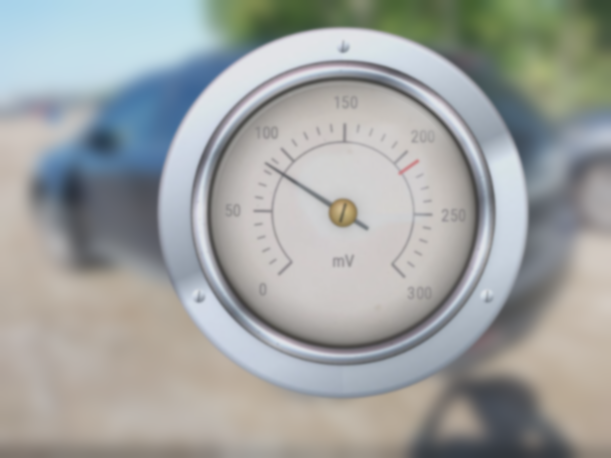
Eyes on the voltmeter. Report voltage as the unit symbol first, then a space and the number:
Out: mV 85
